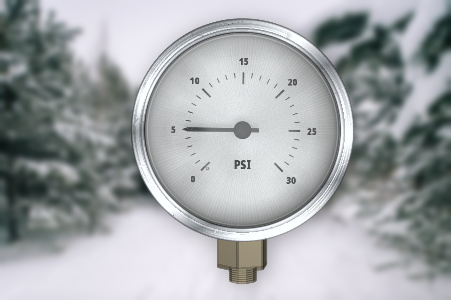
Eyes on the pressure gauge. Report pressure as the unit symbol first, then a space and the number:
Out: psi 5
